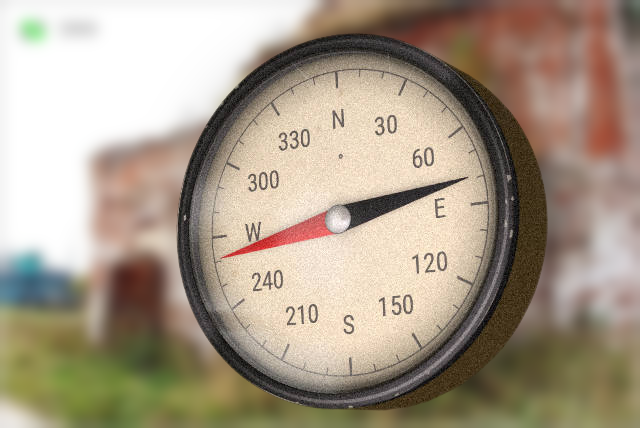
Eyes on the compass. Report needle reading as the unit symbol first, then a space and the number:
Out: ° 260
